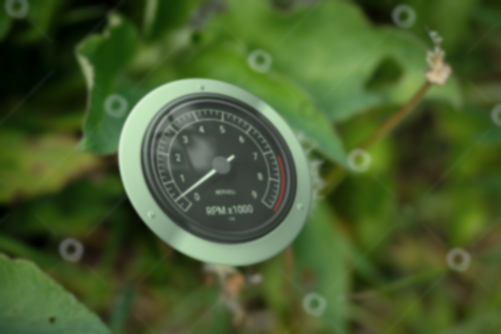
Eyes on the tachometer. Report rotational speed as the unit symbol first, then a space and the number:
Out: rpm 400
